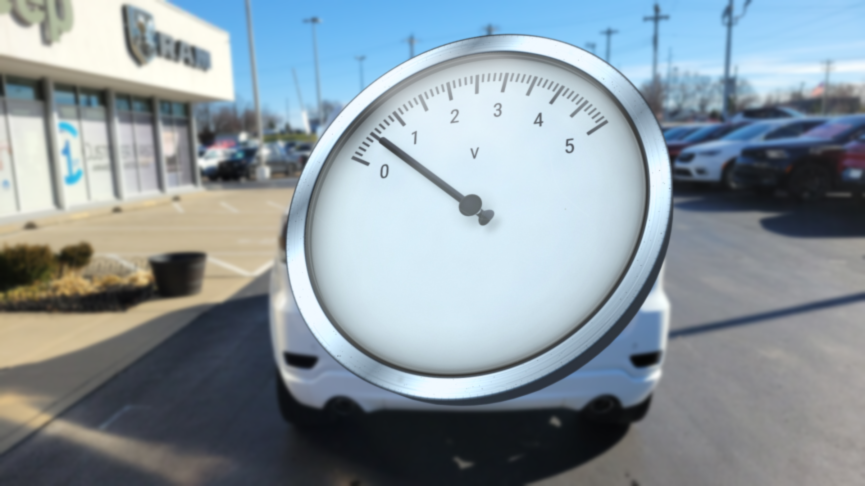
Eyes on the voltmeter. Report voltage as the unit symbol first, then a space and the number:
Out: V 0.5
